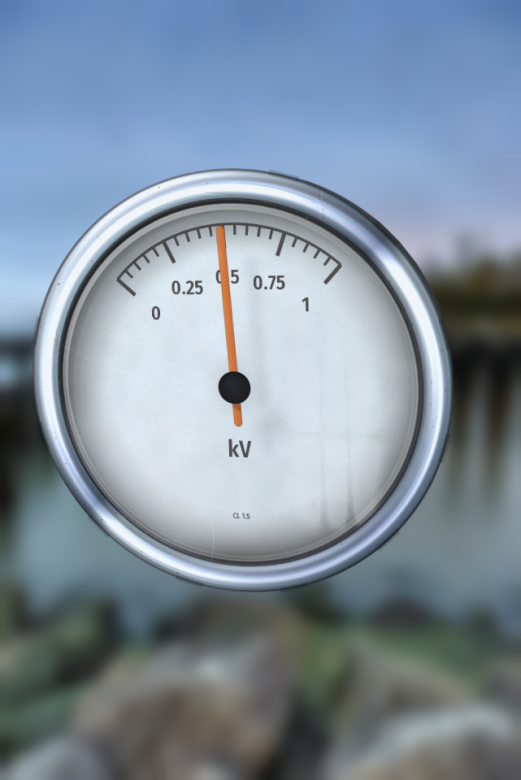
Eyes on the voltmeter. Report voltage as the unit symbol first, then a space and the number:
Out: kV 0.5
